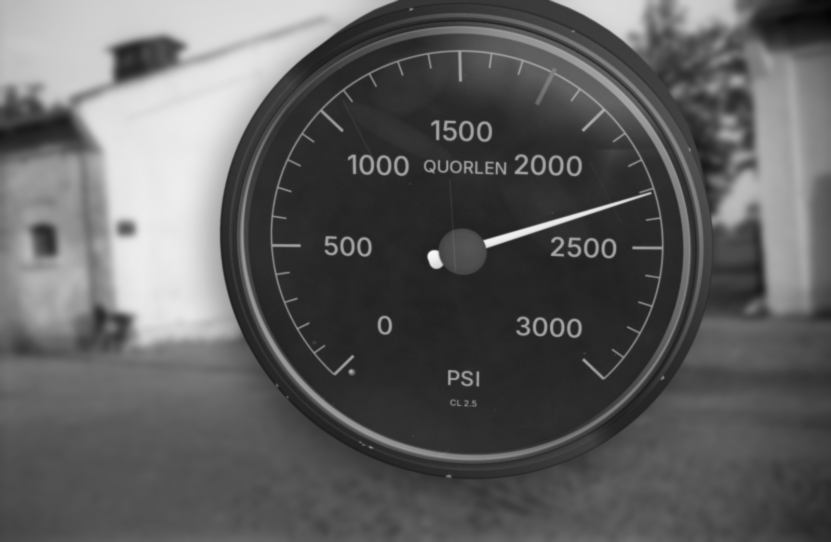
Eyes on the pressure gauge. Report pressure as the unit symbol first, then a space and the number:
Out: psi 2300
